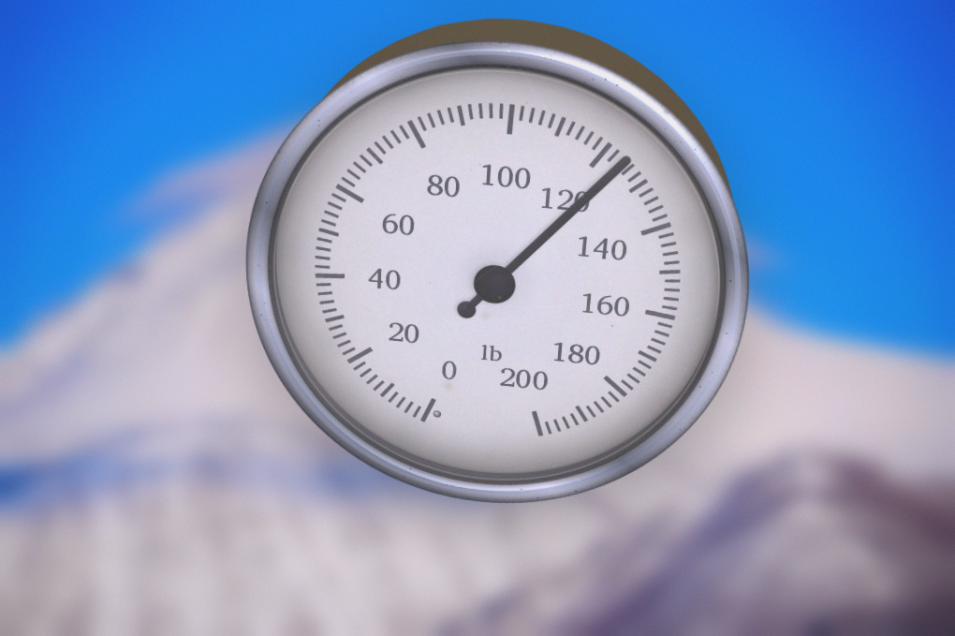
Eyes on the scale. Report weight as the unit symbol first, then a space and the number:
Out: lb 124
